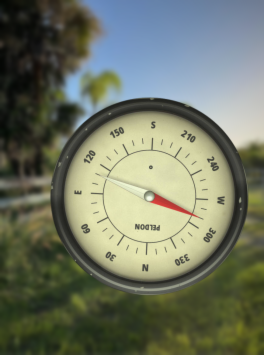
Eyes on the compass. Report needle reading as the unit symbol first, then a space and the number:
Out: ° 290
